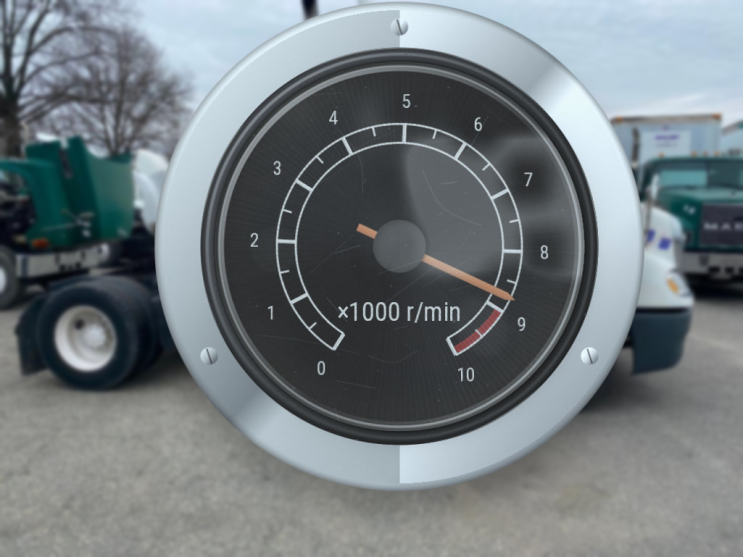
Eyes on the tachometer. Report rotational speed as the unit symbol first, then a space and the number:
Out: rpm 8750
